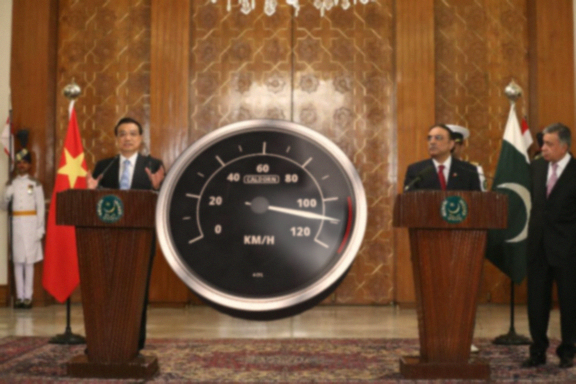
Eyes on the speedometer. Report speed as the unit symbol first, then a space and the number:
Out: km/h 110
